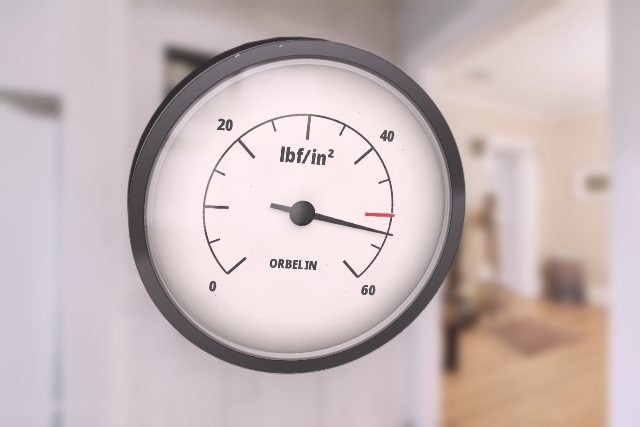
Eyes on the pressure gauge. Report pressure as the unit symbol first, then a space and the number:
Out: psi 52.5
